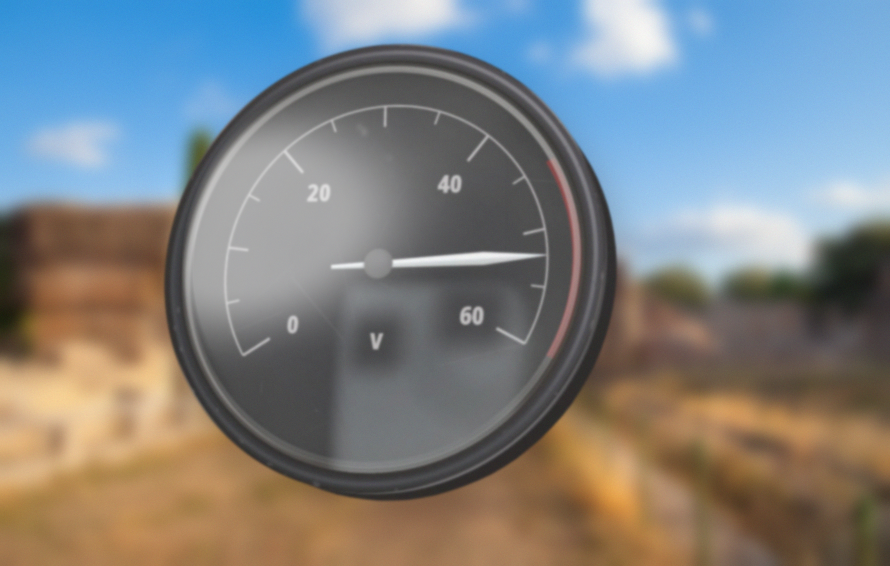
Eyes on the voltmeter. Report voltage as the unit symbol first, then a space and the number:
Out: V 52.5
